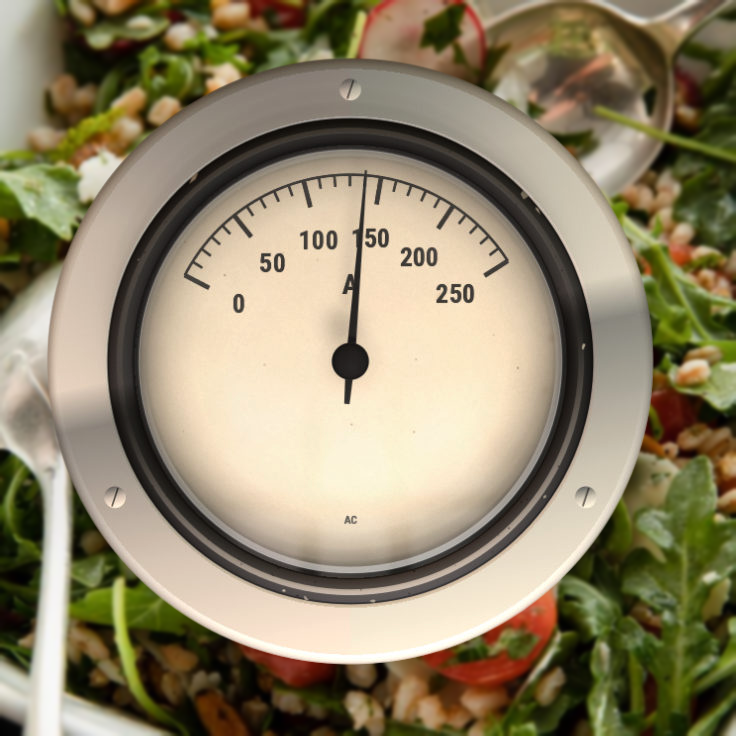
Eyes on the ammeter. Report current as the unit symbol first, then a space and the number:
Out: A 140
